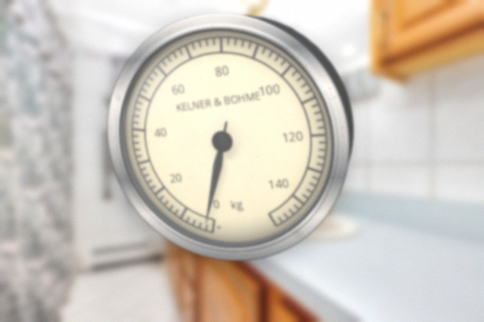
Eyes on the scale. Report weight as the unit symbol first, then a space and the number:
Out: kg 2
